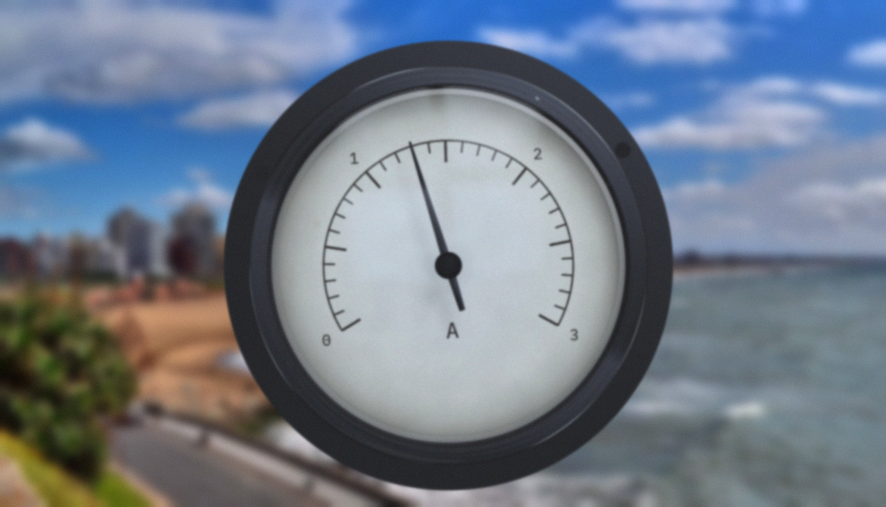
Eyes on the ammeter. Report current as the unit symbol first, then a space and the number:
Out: A 1.3
